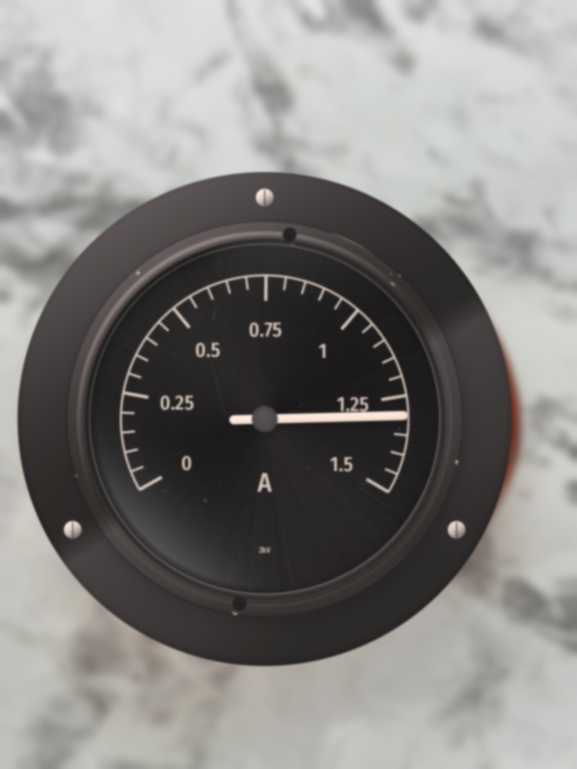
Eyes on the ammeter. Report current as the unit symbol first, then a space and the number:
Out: A 1.3
